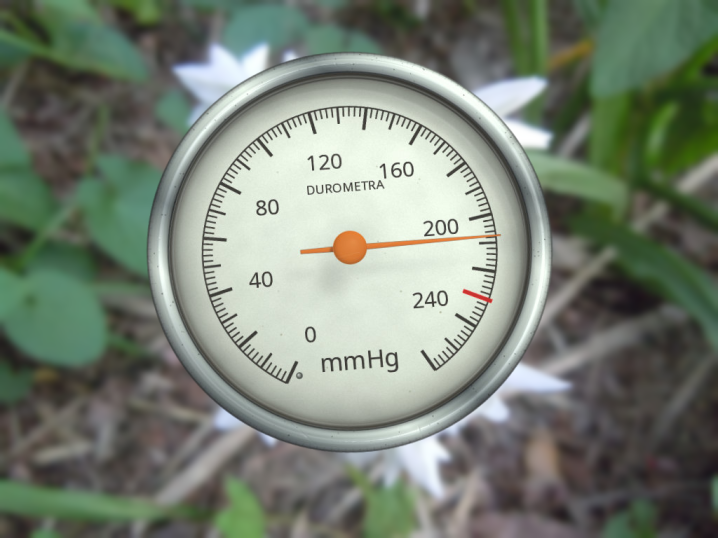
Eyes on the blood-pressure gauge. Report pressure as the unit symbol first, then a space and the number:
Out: mmHg 208
